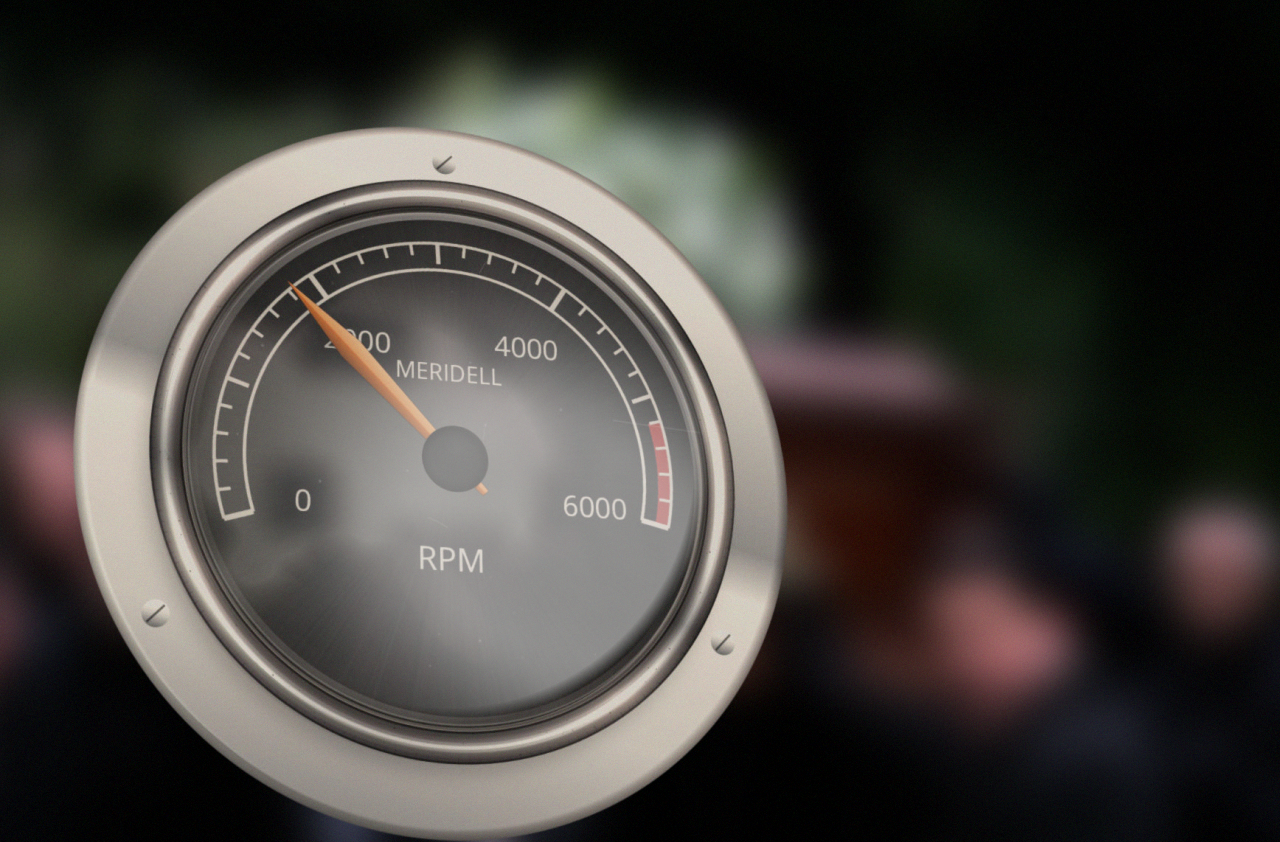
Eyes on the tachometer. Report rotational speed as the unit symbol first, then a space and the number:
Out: rpm 1800
